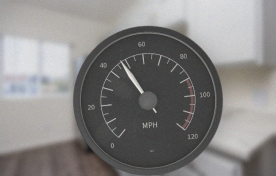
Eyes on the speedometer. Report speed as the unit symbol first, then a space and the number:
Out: mph 47.5
